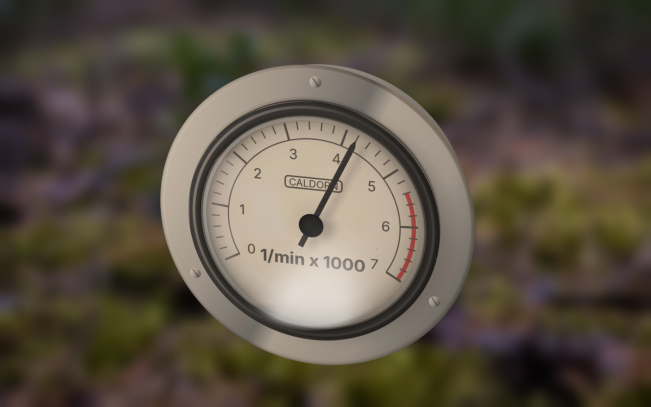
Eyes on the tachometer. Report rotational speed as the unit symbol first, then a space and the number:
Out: rpm 4200
